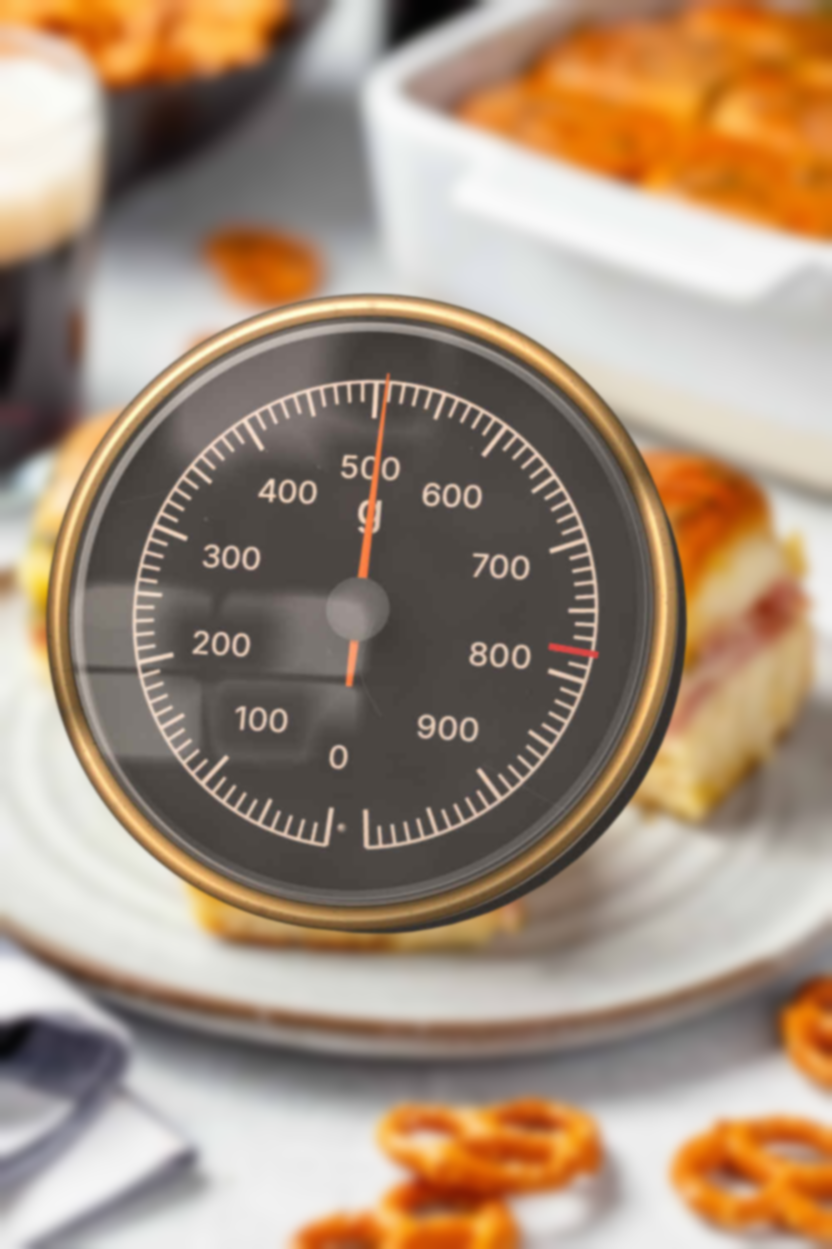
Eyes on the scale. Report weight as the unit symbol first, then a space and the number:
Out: g 510
